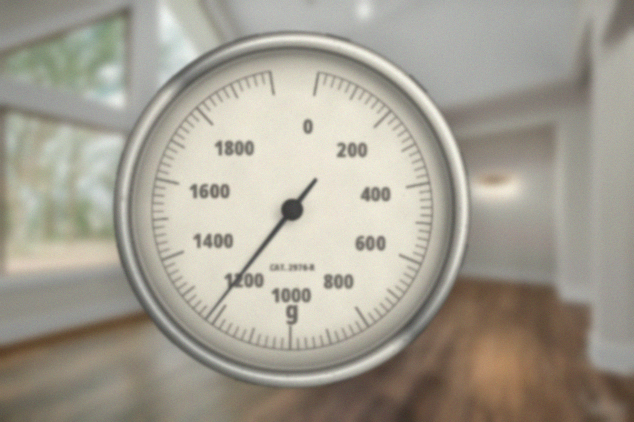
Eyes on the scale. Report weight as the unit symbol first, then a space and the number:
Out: g 1220
